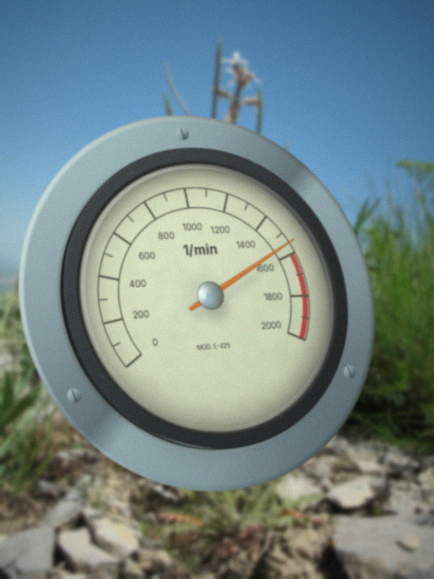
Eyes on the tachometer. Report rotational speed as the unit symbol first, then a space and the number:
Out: rpm 1550
